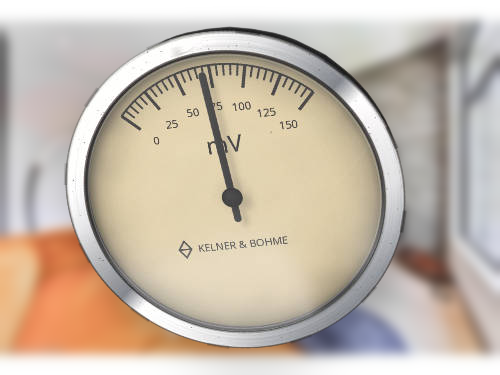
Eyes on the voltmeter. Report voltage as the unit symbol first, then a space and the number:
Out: mV 70
